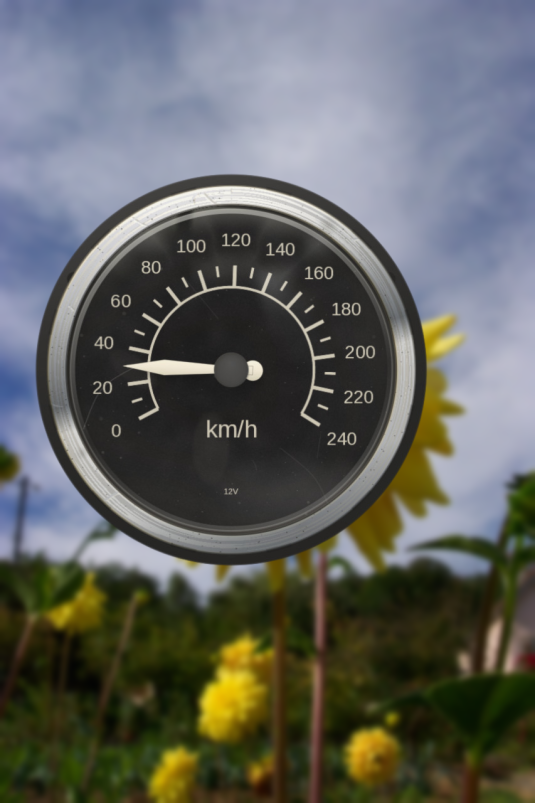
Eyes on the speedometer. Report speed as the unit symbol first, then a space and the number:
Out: km/h 30
